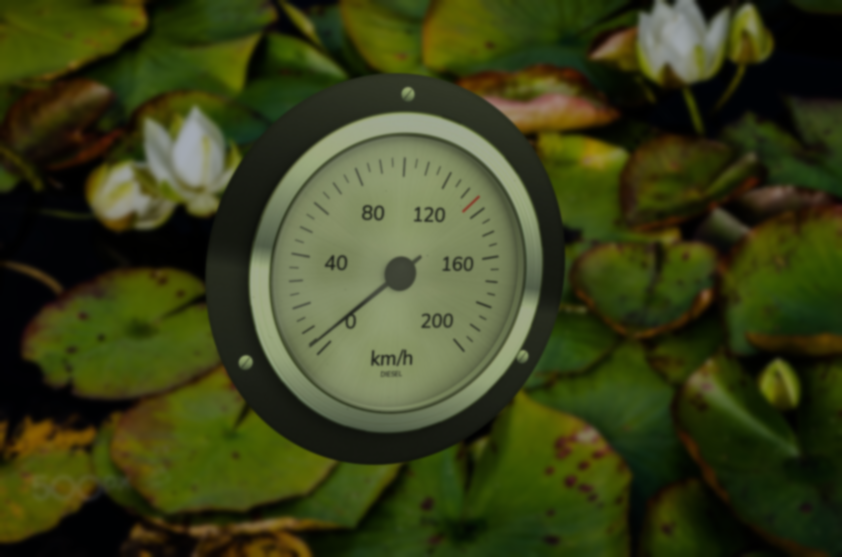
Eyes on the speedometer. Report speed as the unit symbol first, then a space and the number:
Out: km/h 5
